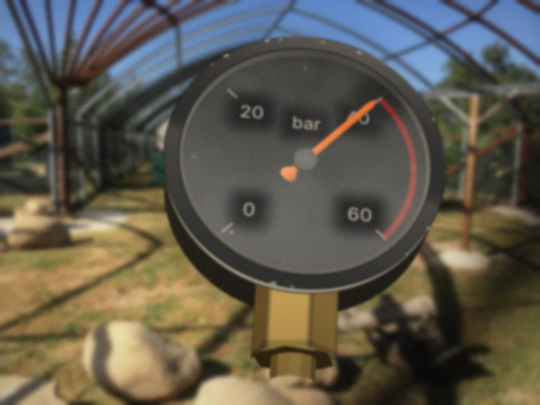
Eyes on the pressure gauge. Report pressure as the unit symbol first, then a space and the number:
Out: bar 40
